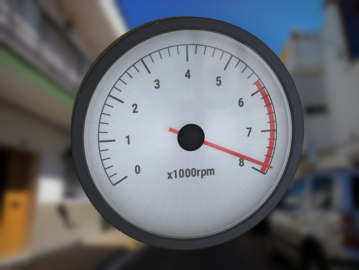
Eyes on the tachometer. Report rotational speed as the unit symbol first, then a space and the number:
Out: rpm 7800
